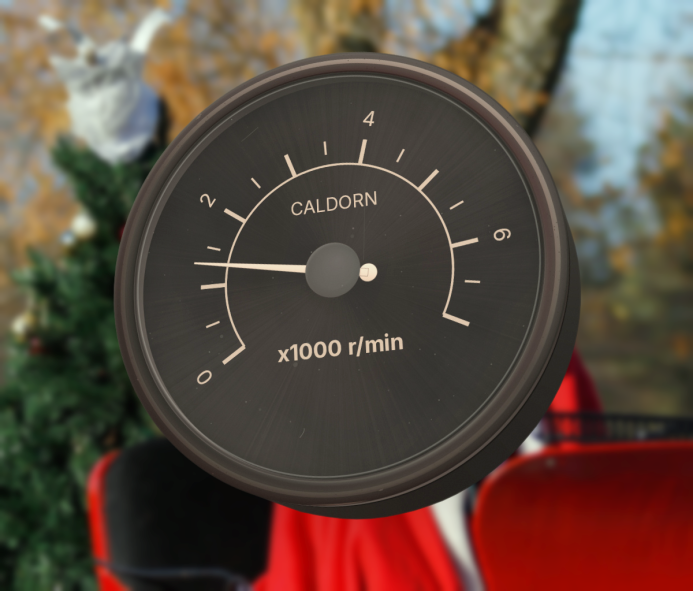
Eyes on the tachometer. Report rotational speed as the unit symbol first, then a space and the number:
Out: rpm 1250
